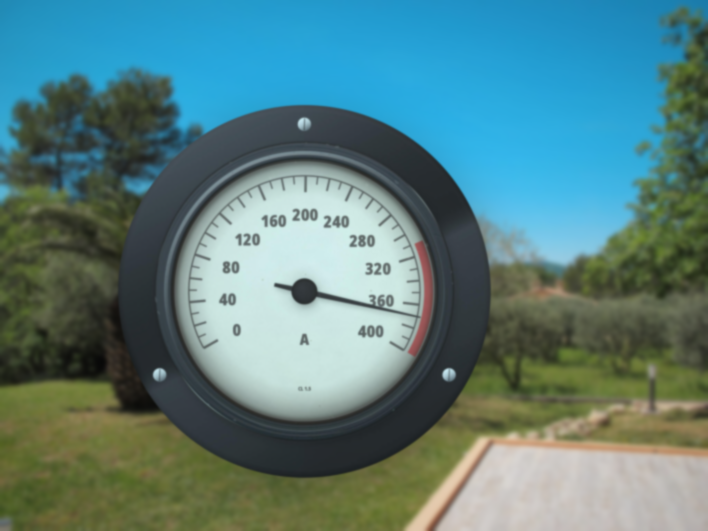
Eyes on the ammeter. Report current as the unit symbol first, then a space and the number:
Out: A 370
